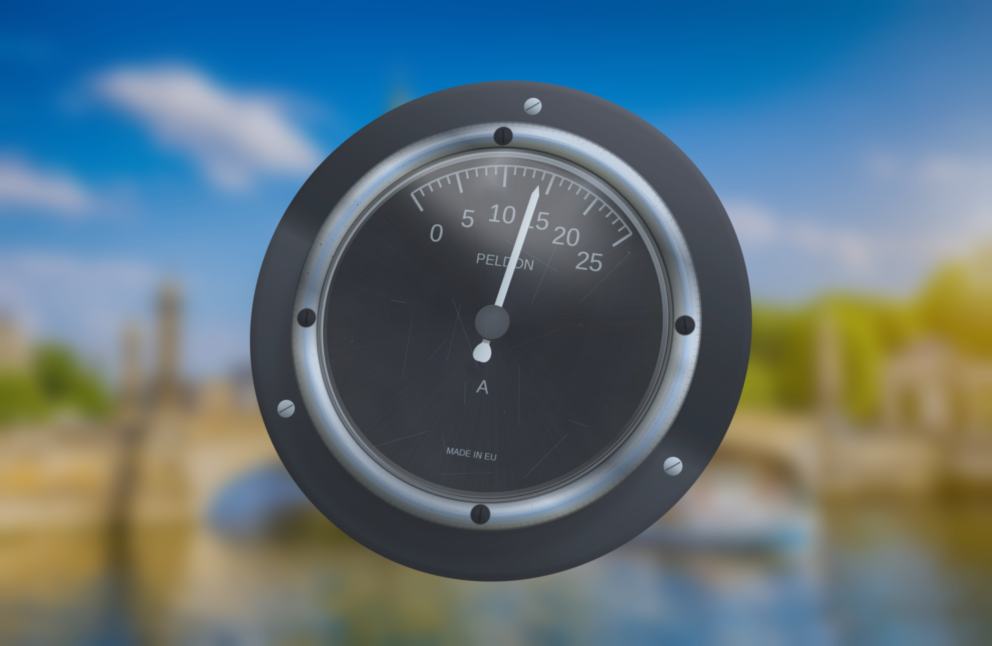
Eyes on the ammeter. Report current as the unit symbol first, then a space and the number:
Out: A 14
